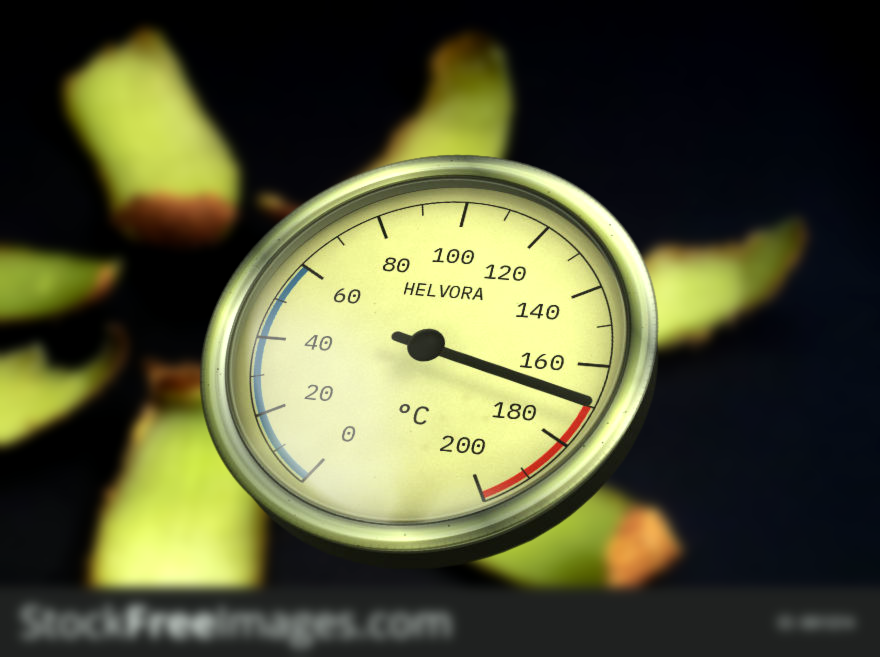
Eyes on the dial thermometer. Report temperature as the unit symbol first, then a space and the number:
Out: °C 170
